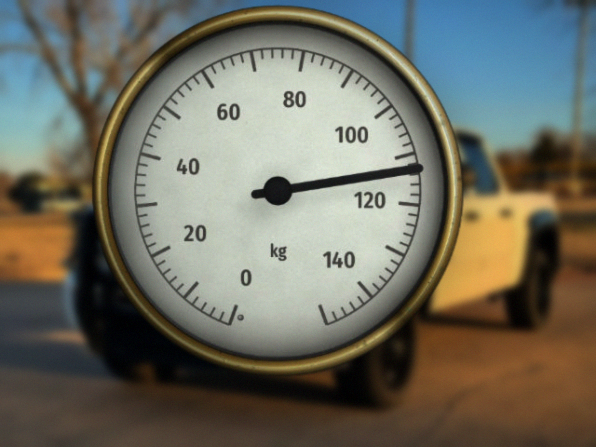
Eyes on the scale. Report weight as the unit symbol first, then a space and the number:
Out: kg 113
